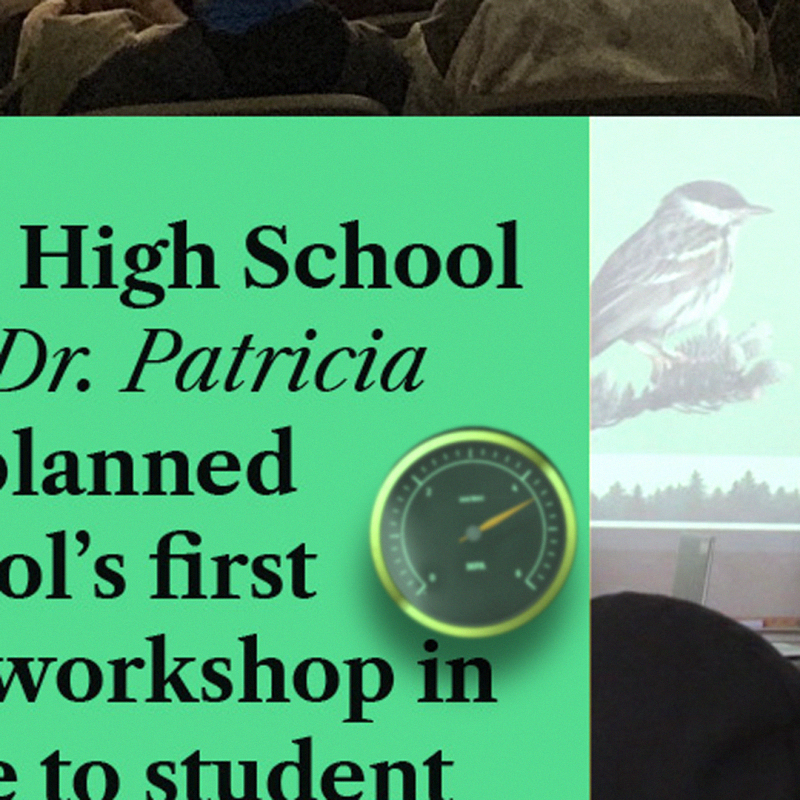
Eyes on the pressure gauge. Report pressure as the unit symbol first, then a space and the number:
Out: MPa 4.4
